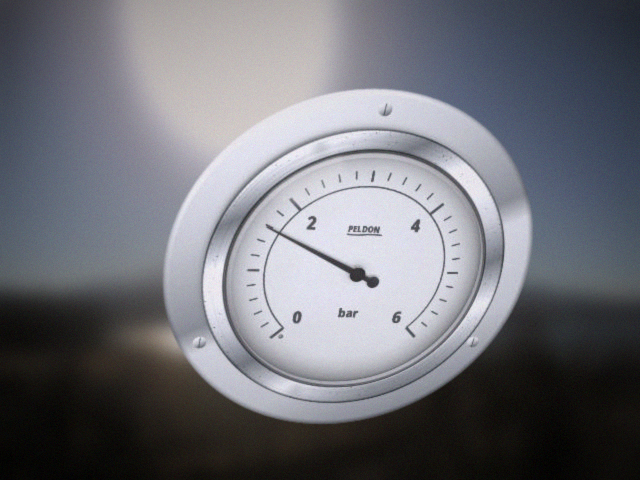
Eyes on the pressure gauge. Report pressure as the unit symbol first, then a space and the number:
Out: bar 1.6
